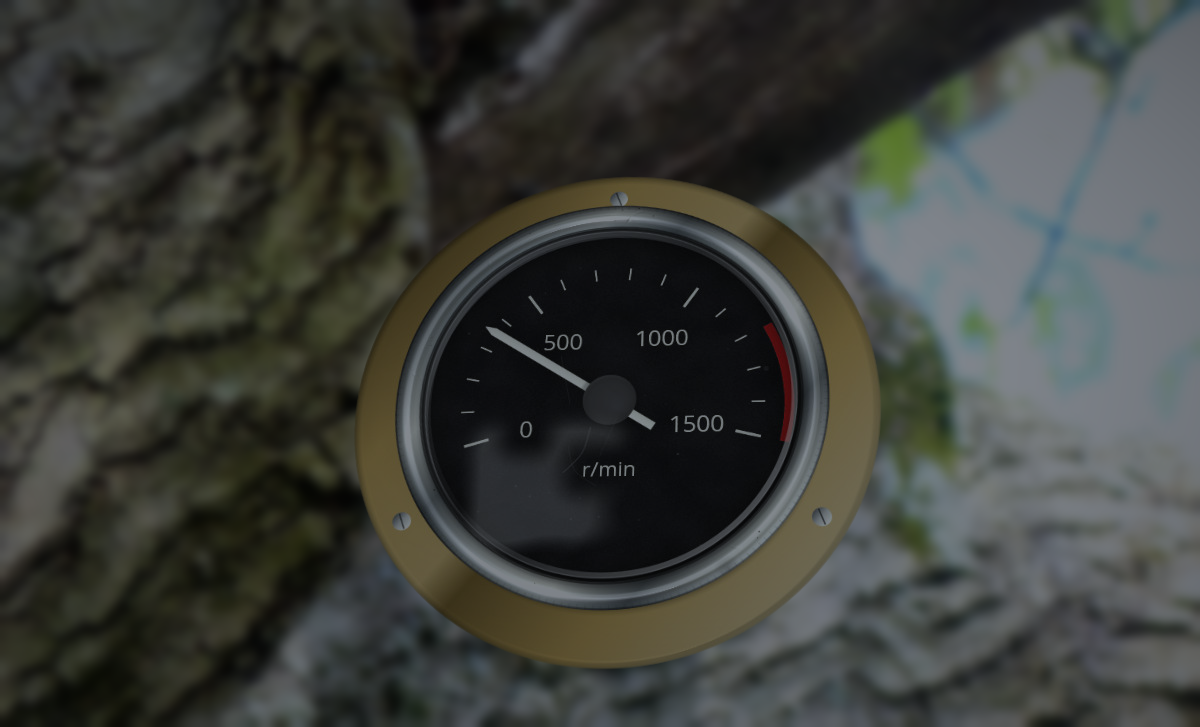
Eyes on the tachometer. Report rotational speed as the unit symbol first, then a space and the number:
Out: rpm 350
